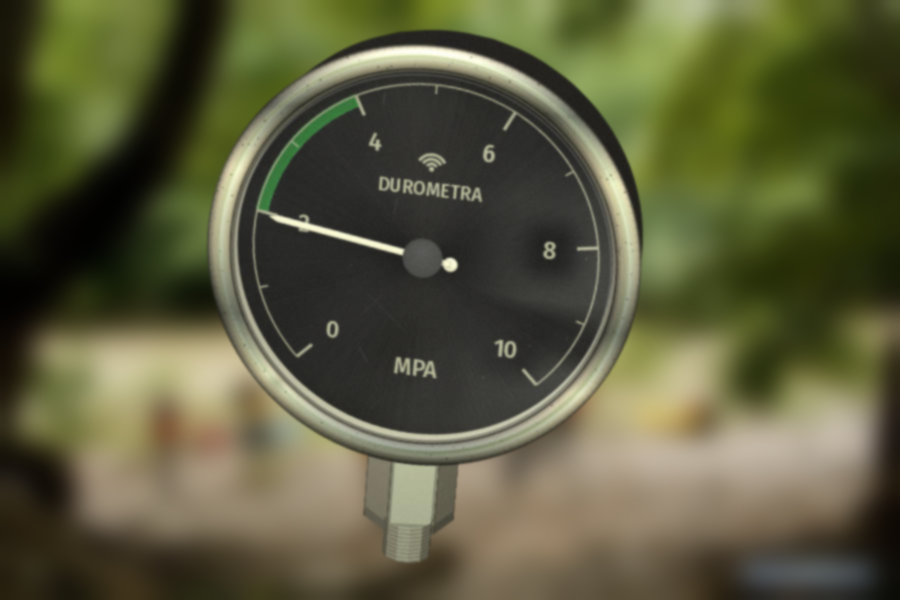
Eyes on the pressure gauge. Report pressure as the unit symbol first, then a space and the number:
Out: MPa 2
